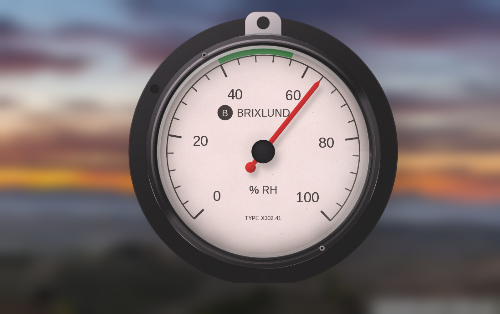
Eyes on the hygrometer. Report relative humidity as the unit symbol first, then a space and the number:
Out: % 64
